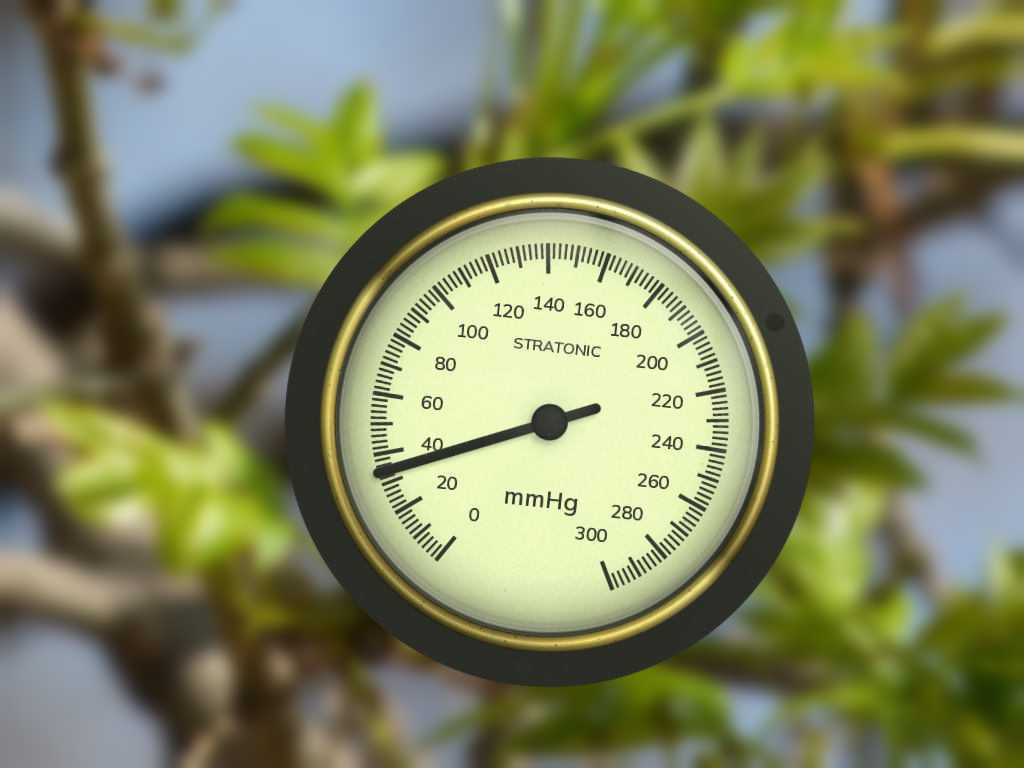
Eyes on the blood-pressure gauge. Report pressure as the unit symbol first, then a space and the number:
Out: mmHg 34
